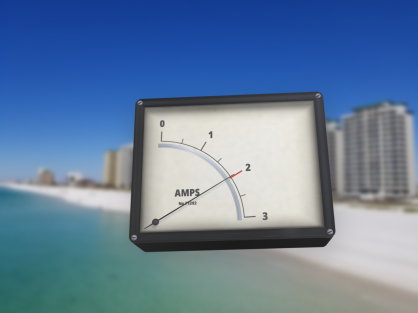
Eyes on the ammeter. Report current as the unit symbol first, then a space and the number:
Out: A 2
